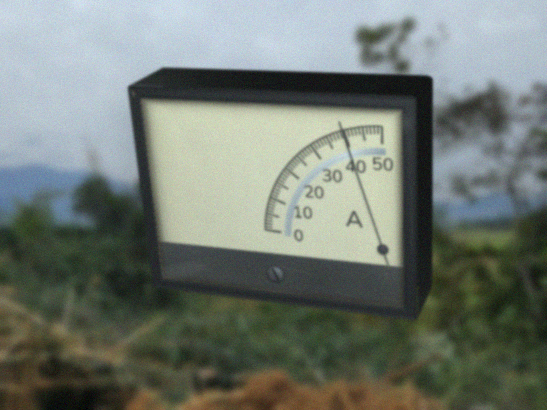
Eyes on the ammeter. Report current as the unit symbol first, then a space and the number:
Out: A 40
